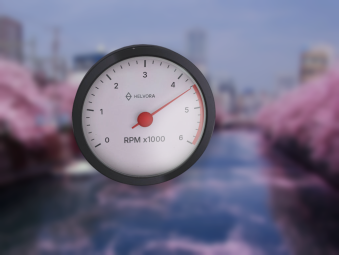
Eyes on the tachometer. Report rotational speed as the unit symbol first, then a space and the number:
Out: rpm 4400
